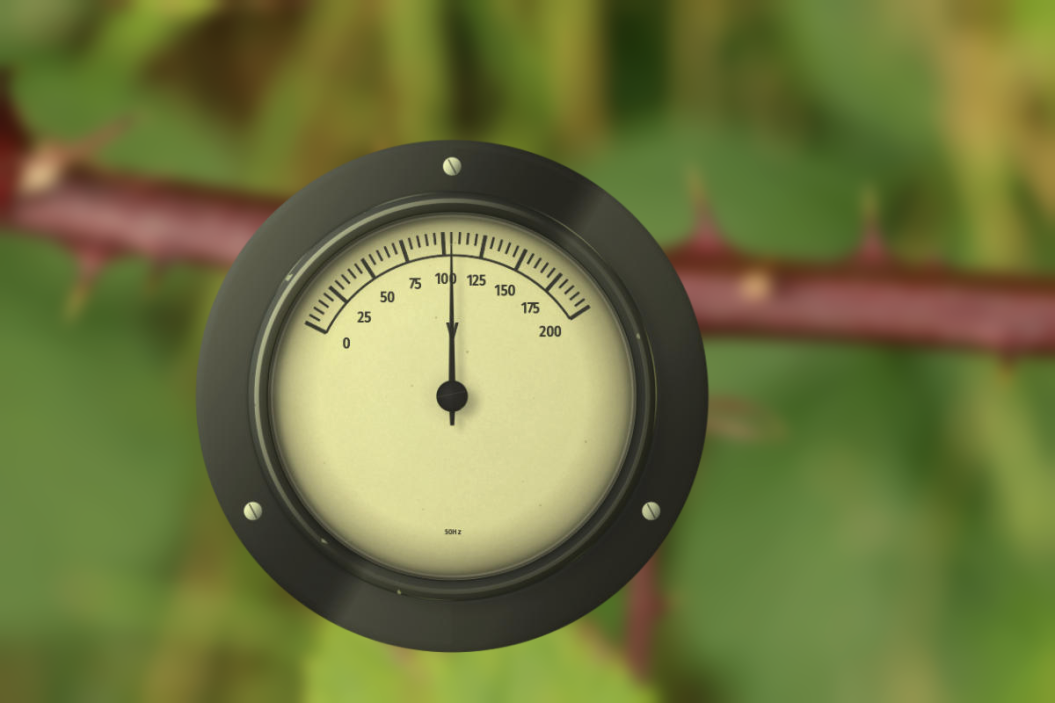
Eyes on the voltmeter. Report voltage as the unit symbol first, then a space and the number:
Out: V 105
